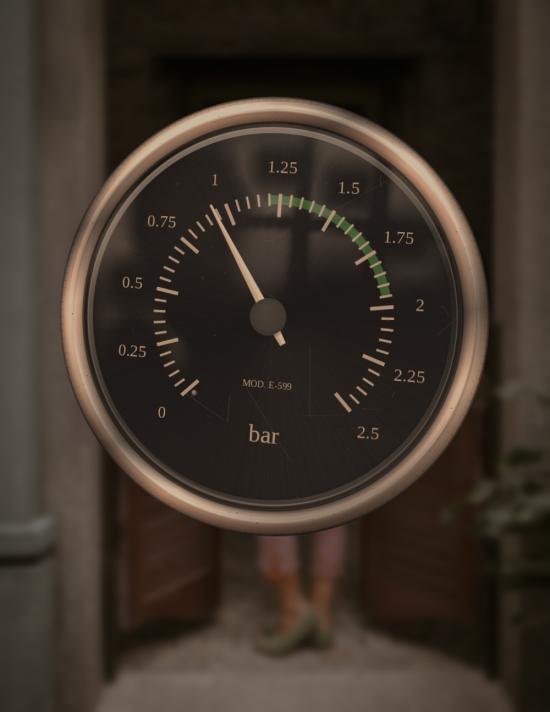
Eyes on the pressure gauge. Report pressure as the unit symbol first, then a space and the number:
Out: bar 0.95
